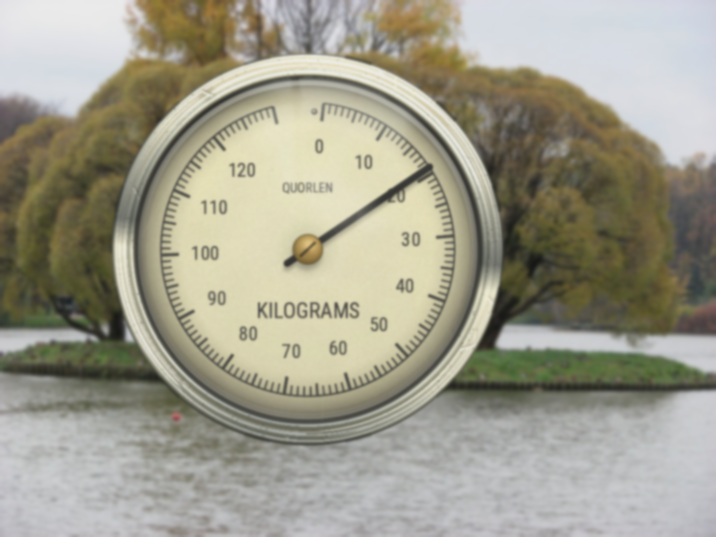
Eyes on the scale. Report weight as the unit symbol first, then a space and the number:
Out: kg 19
